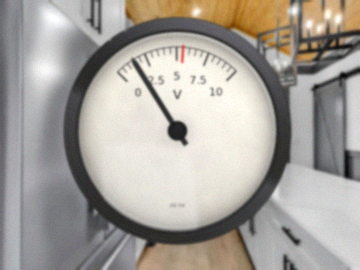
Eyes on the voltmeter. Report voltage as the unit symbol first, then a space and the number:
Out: V 1.5
